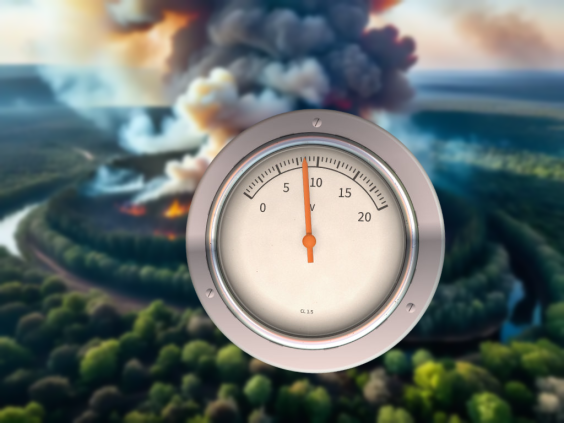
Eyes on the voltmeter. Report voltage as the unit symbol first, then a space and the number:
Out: V 8.5
